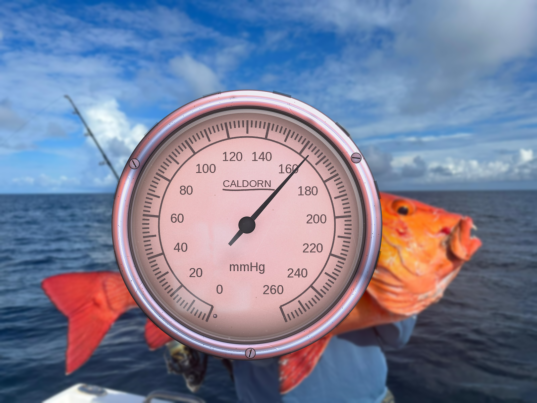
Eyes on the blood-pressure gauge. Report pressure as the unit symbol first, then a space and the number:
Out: mmHg 164
